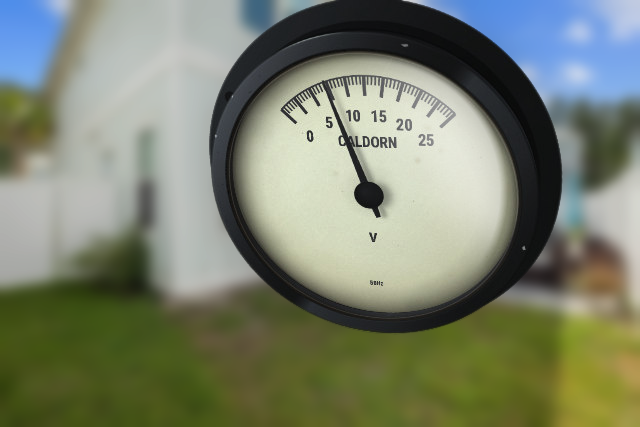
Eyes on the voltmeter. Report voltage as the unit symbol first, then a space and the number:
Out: V 7.5
